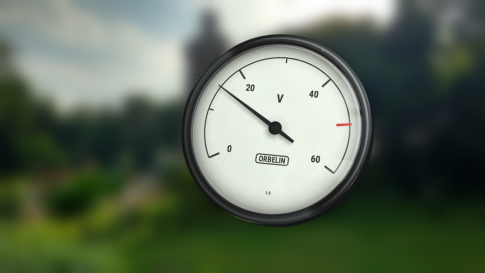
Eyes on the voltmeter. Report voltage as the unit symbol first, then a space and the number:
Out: V 15
